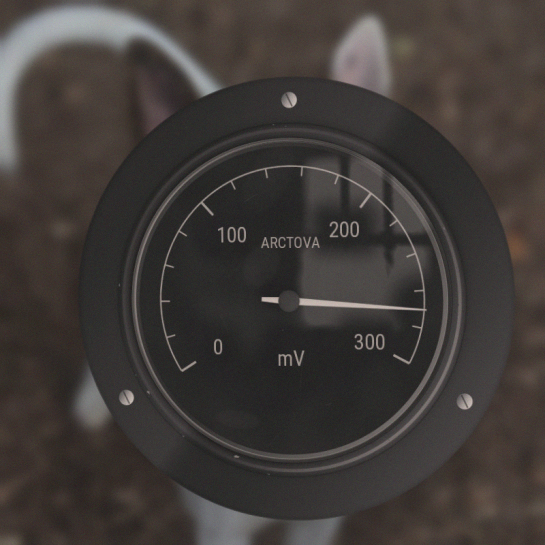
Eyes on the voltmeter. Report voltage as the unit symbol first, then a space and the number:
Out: mV 270
